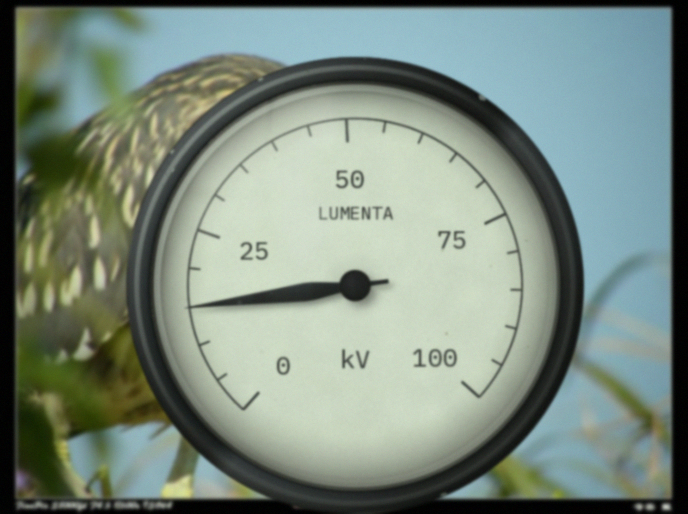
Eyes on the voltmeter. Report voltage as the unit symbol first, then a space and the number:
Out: kV 15
